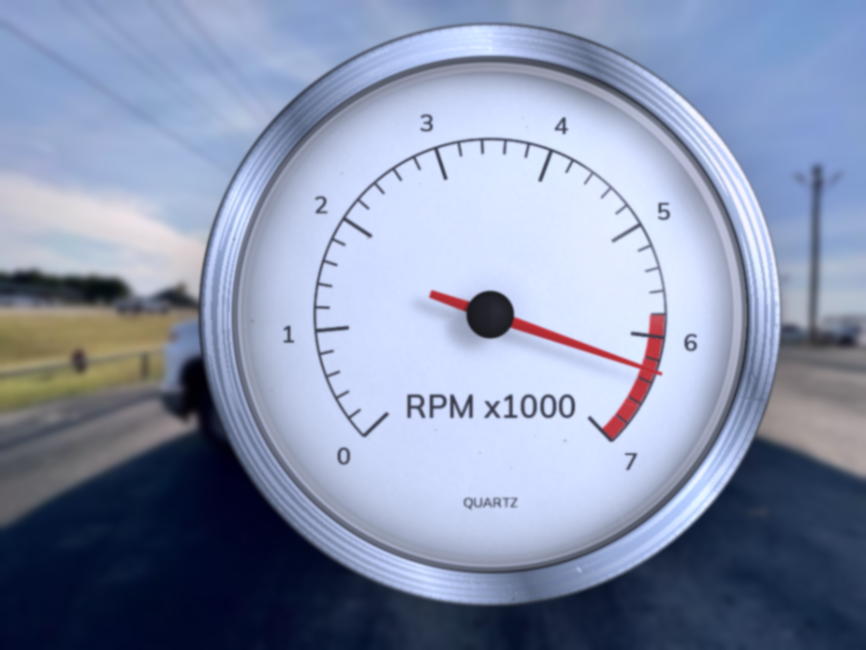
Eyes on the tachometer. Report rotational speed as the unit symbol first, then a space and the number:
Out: rpm 6300
